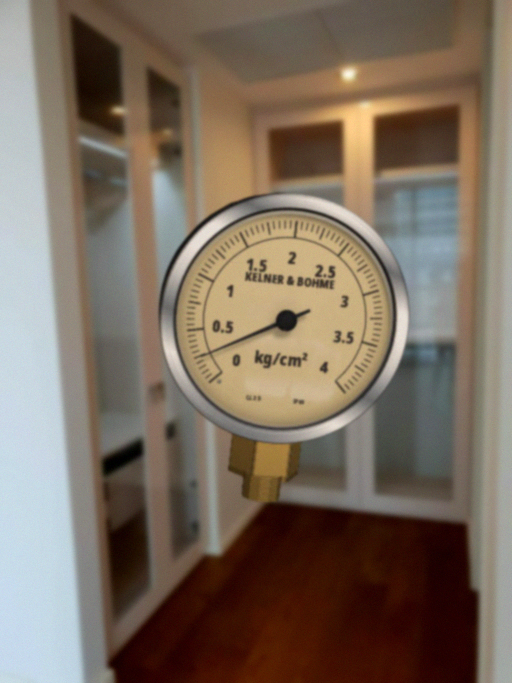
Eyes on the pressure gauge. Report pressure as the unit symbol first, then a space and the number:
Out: kg/cm² 0.25
